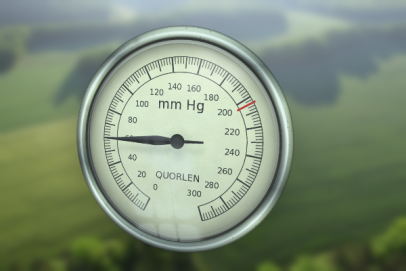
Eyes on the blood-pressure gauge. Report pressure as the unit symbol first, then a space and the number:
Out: mmHg 60
